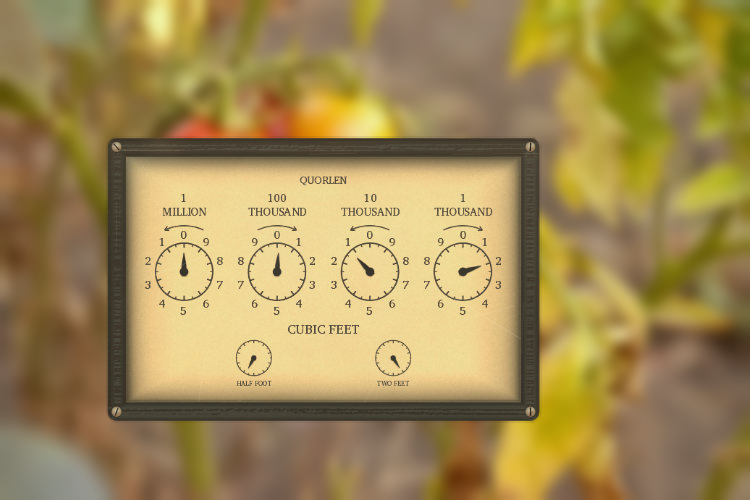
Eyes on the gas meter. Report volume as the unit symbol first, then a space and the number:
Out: ft³ 1200
